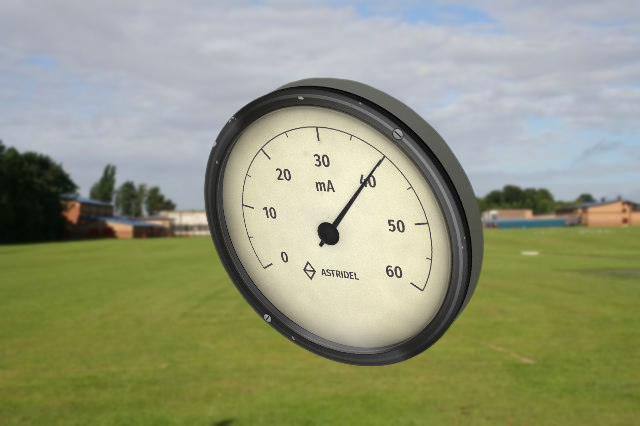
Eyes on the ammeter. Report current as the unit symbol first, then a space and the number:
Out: mA 40
